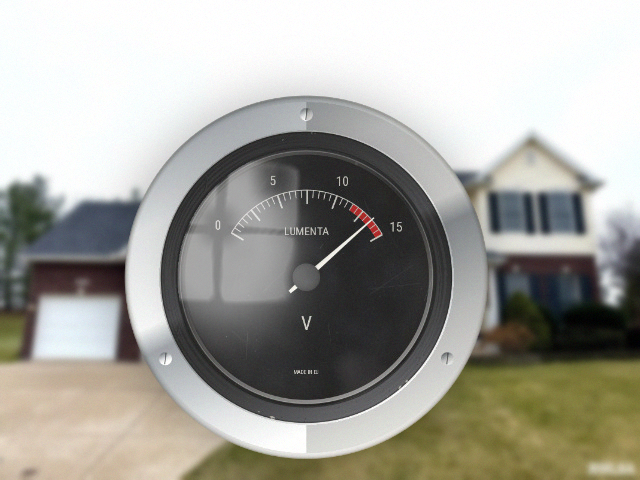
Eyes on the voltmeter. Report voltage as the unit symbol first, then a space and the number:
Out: V 13.5
